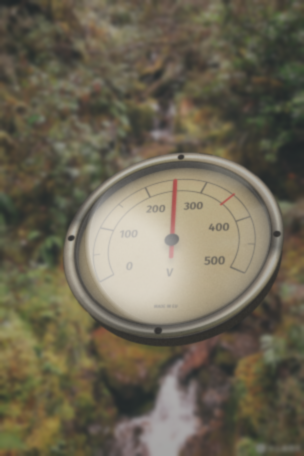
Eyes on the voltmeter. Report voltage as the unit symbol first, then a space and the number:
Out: V 250
